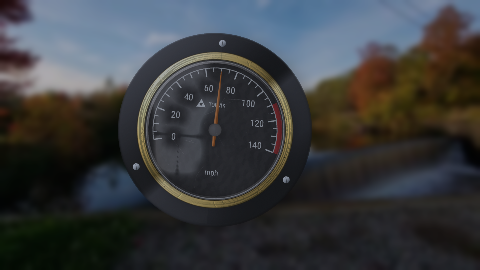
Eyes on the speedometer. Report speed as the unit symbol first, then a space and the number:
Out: mph 70
